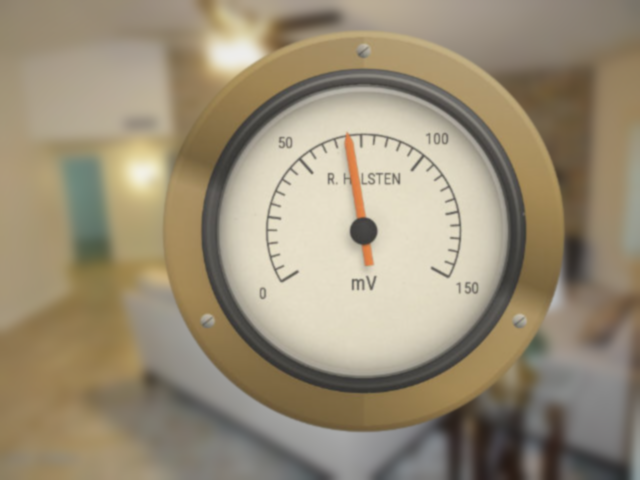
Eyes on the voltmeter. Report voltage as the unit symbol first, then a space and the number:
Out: mV 70
